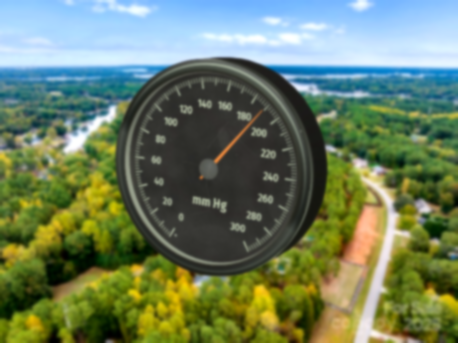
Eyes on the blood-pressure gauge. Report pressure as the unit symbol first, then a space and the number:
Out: mmHg 190
